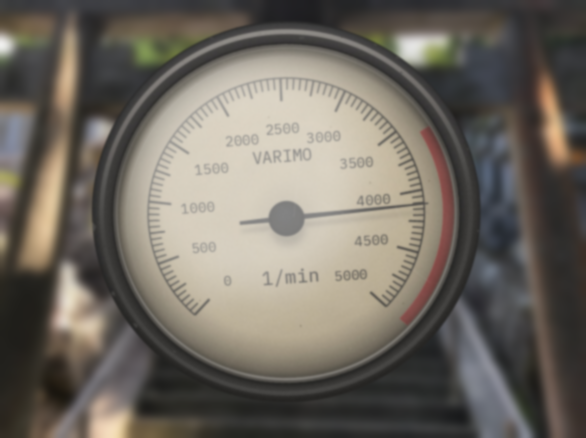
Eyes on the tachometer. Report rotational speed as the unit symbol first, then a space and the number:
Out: rpm 4100
